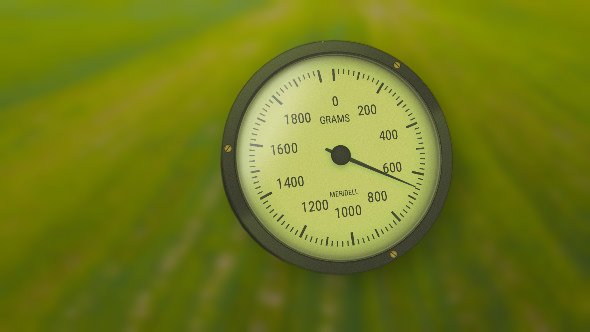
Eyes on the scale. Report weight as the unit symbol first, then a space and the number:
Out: g 660
